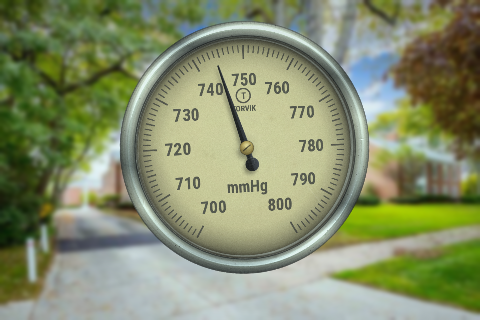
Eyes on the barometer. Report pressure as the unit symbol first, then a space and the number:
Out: mmHg 744
